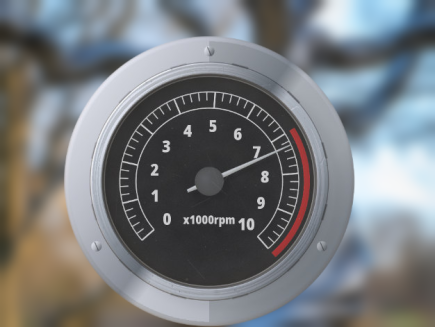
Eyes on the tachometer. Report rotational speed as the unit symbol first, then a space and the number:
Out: rpm 7300
